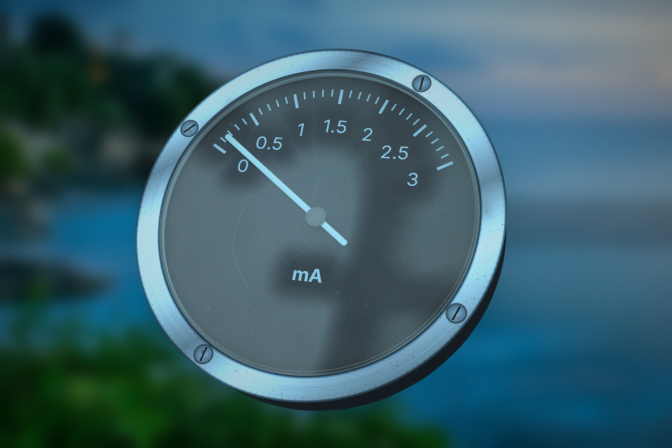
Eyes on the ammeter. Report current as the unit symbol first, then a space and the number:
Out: mA 0.15
